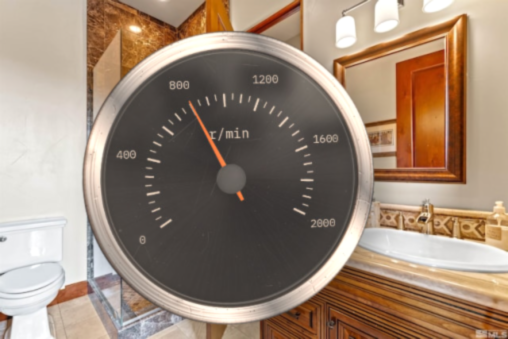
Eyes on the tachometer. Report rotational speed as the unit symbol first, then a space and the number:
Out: rpm 800
